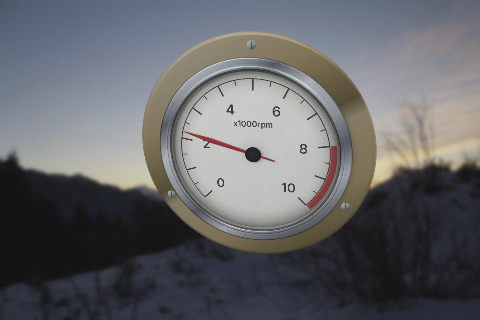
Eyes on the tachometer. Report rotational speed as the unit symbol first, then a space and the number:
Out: rpm 2250
